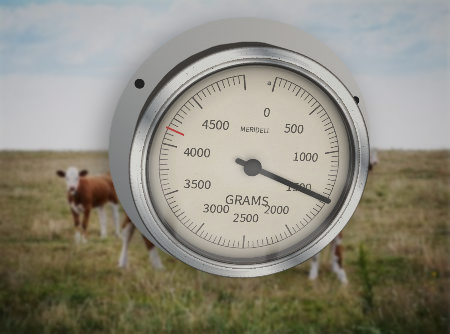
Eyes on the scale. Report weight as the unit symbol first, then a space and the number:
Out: g 1500
